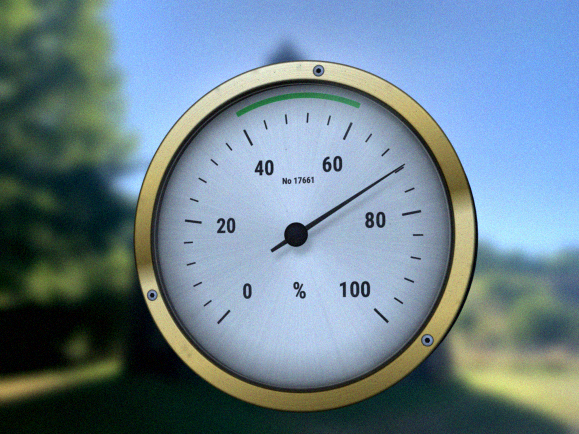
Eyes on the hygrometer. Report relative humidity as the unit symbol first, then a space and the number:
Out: % 72
